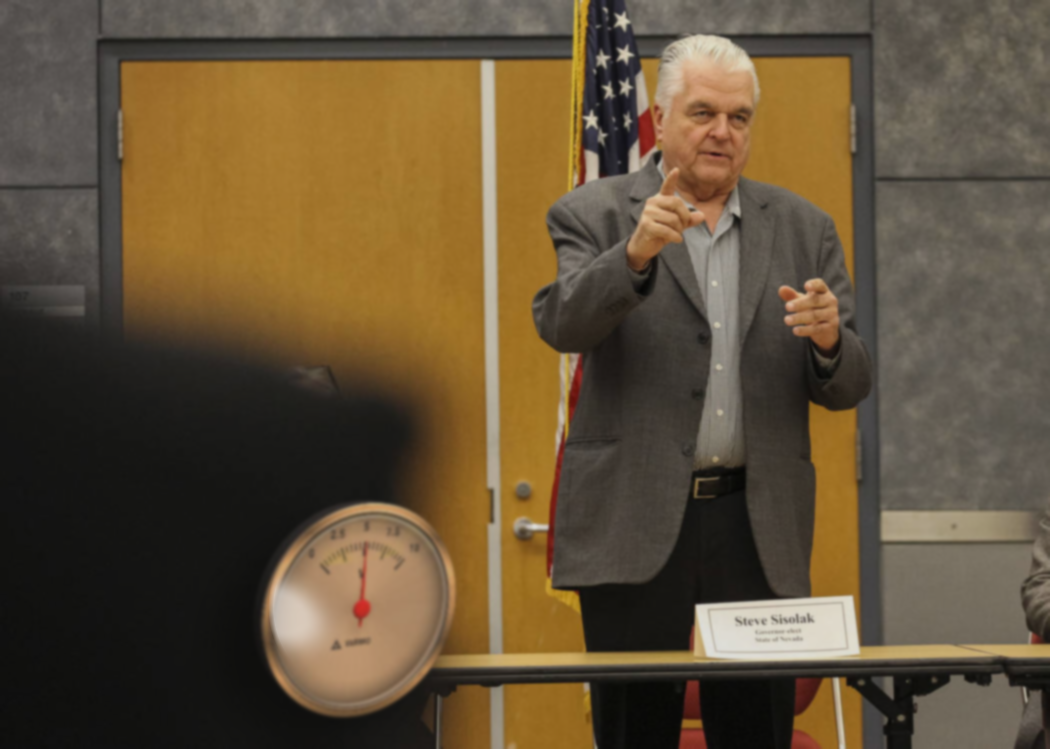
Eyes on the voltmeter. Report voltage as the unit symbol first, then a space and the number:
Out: V 5
